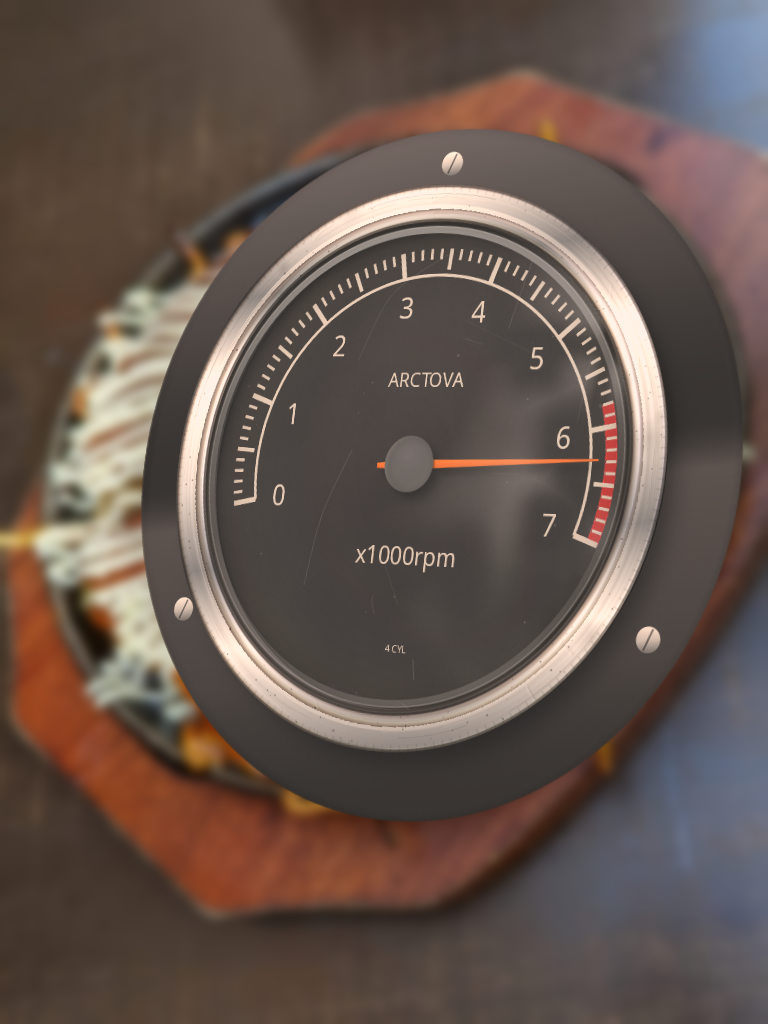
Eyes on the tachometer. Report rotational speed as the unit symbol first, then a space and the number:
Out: rpm 6300
